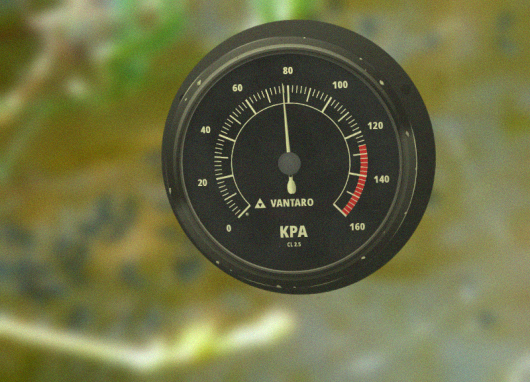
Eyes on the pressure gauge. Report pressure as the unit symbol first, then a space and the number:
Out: kPa 78
